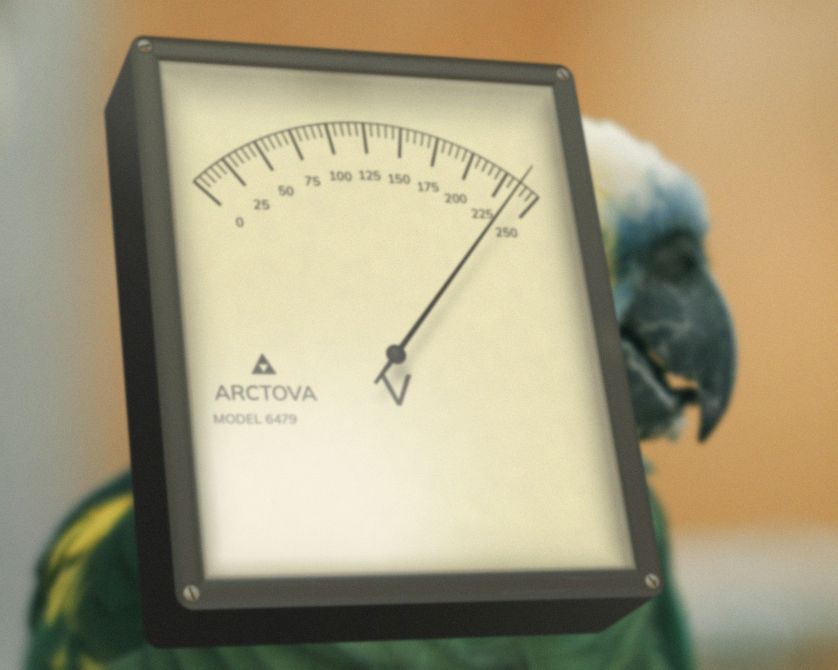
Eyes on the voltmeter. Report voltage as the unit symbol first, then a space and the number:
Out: V 235
